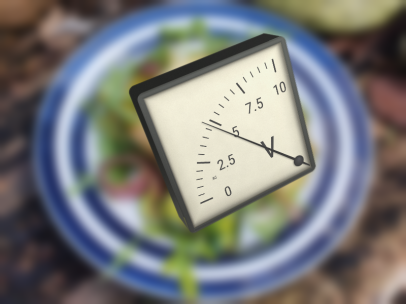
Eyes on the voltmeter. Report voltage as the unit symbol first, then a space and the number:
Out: V 4.75
